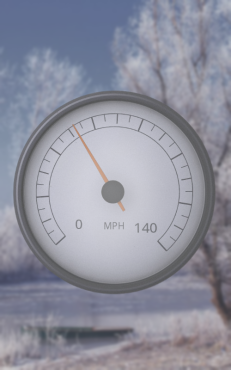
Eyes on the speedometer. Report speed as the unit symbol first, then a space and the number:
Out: mph 52.5
